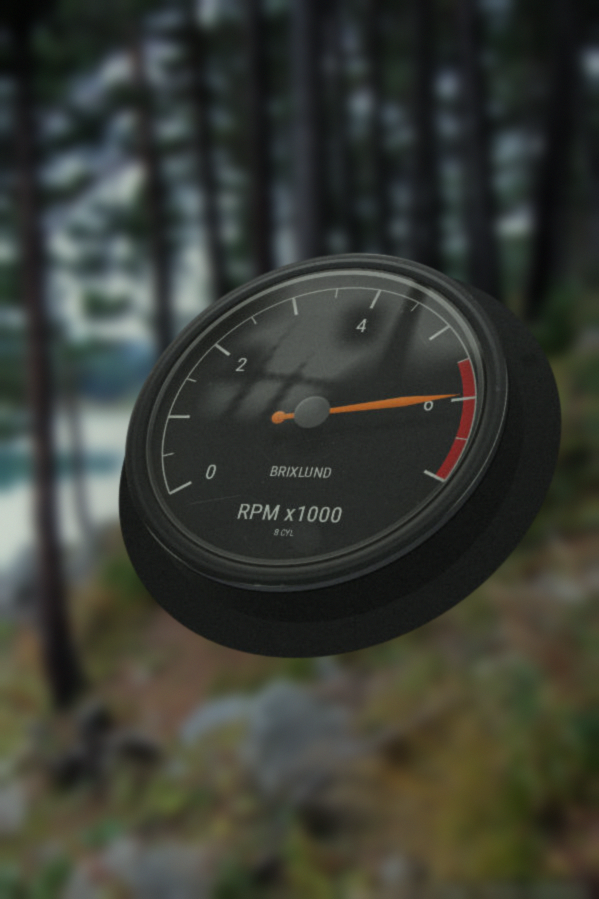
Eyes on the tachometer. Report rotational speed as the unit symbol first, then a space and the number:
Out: rpm 6000
